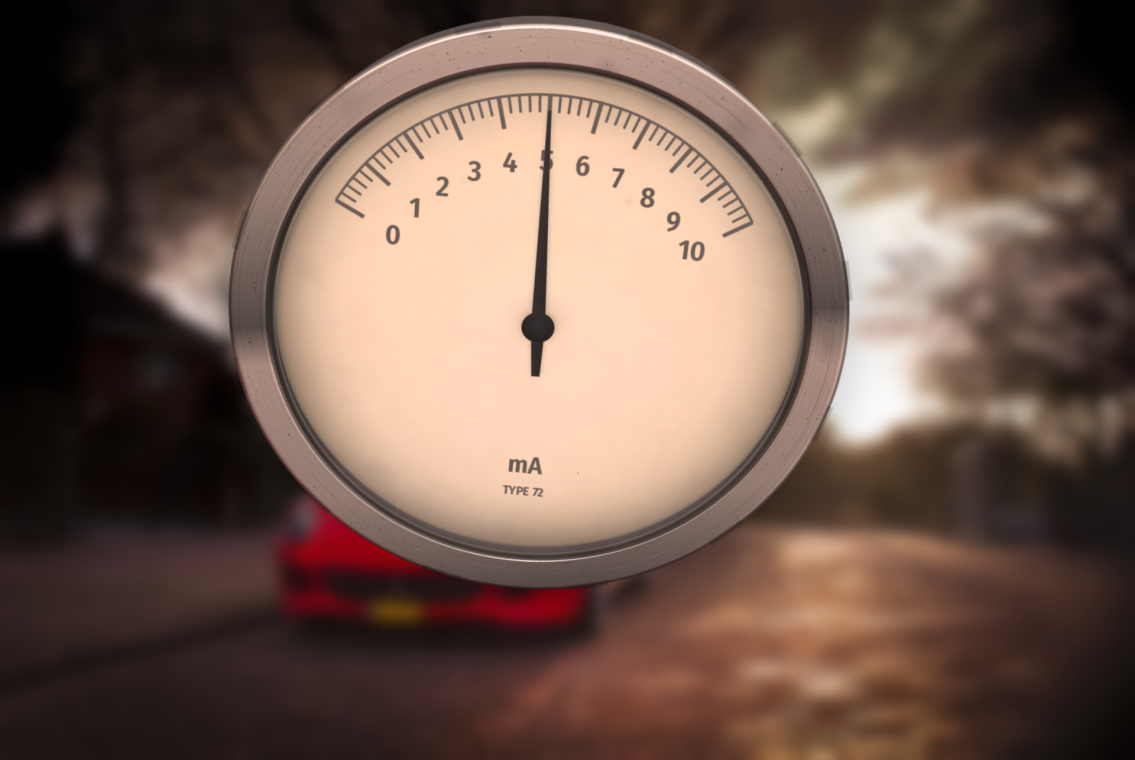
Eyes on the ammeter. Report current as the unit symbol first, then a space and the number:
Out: mA 5
